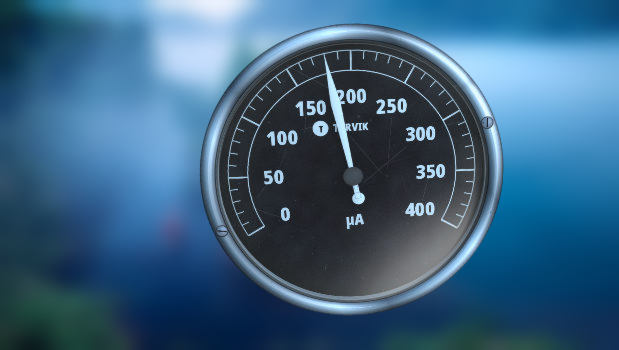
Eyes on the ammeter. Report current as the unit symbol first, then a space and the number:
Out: µA 180
